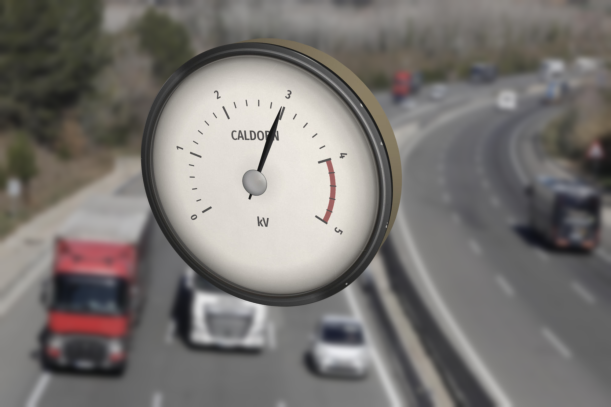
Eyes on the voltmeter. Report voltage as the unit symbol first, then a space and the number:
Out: kV 3
